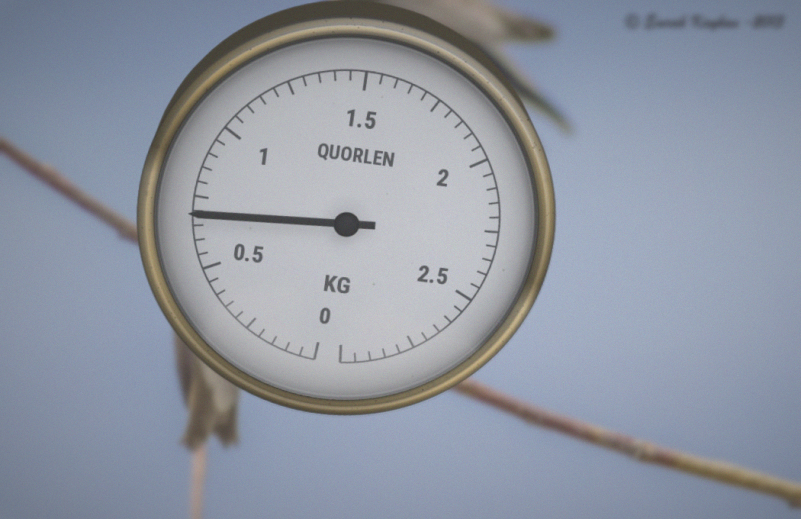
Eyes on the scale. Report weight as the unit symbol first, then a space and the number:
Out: kg 0.7
